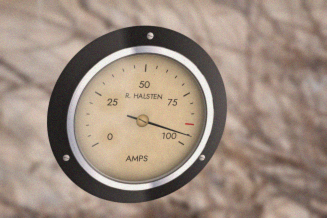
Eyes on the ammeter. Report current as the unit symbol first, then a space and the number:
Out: A 95
